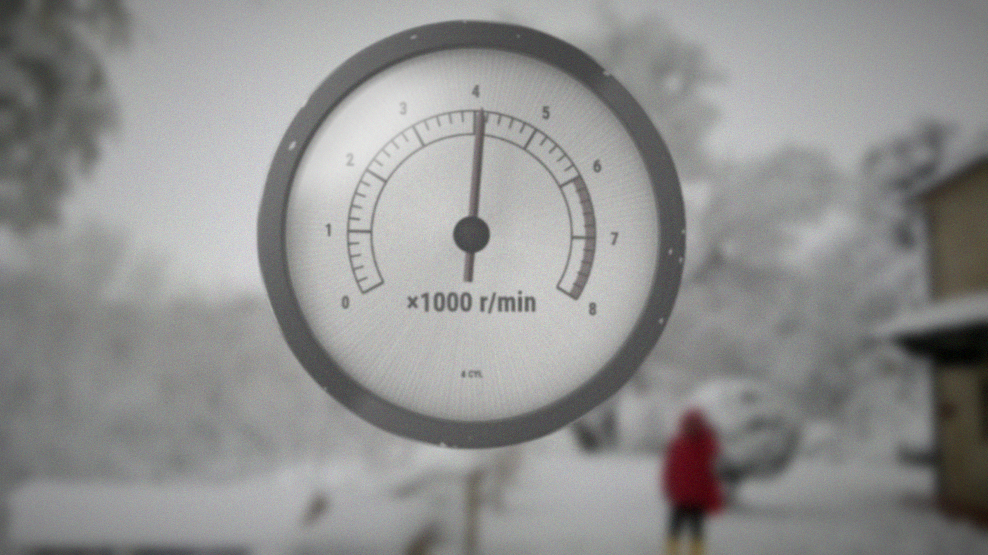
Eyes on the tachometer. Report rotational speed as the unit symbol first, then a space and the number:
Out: rpm 4100
